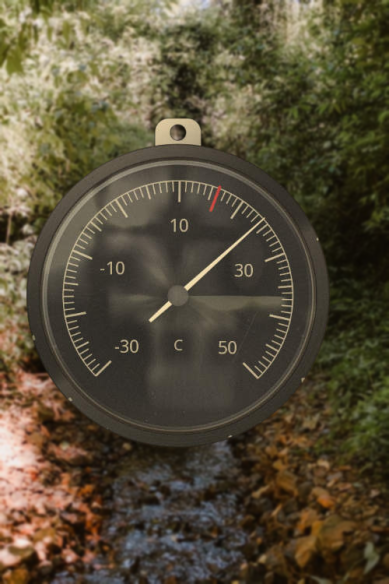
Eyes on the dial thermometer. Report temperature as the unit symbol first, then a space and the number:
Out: °C 24
